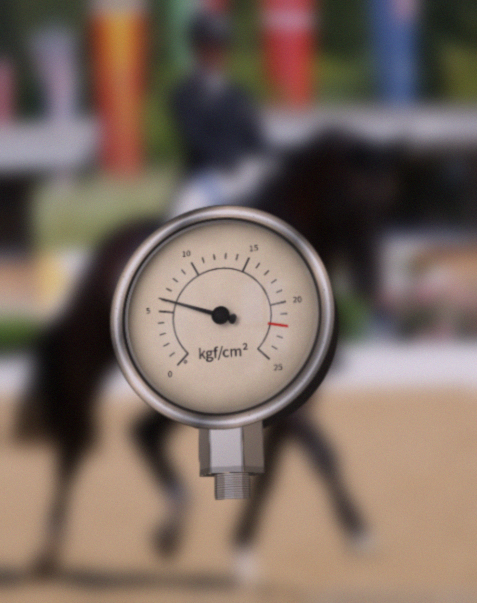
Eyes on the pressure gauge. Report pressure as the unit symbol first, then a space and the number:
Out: kg/cm² 6
